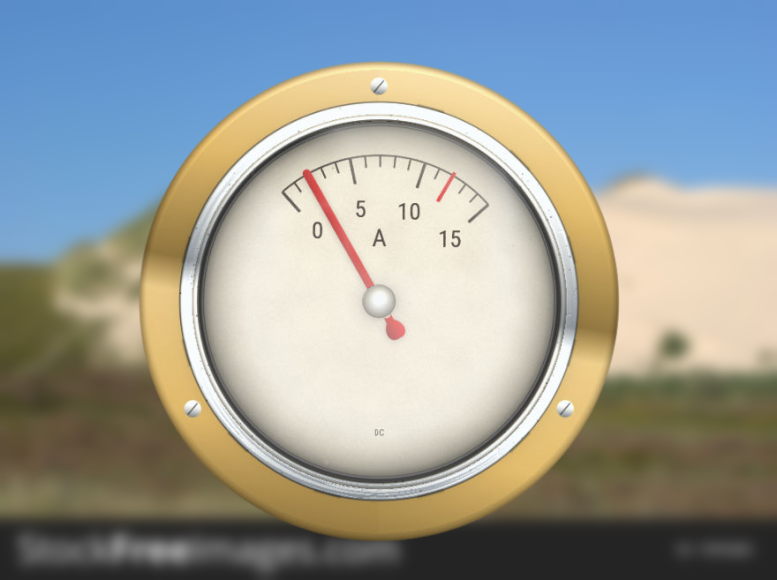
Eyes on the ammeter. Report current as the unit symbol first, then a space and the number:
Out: A 2
